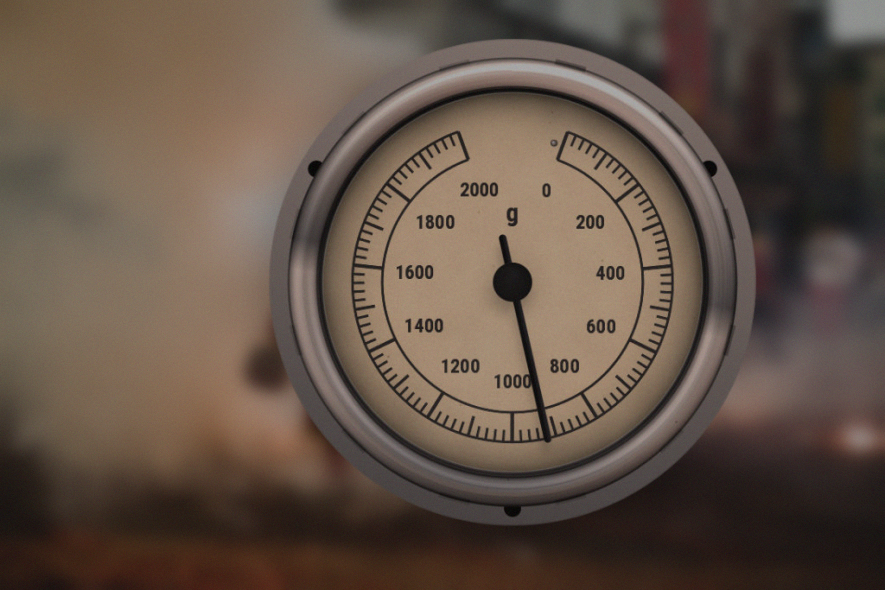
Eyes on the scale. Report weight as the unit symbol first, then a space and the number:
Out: g 920
